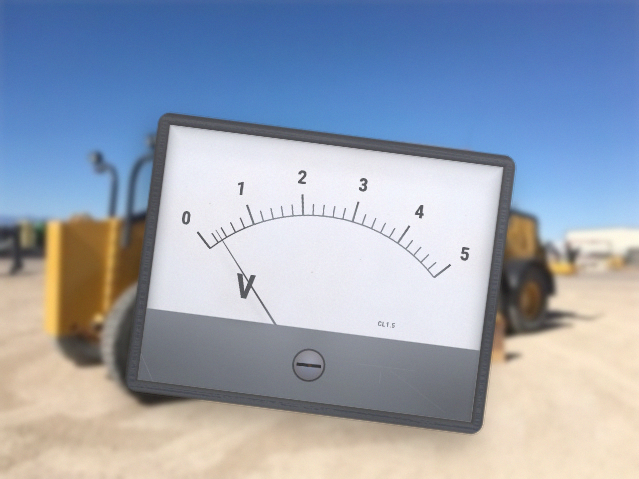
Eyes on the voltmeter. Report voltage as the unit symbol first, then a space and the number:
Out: V 0.3
